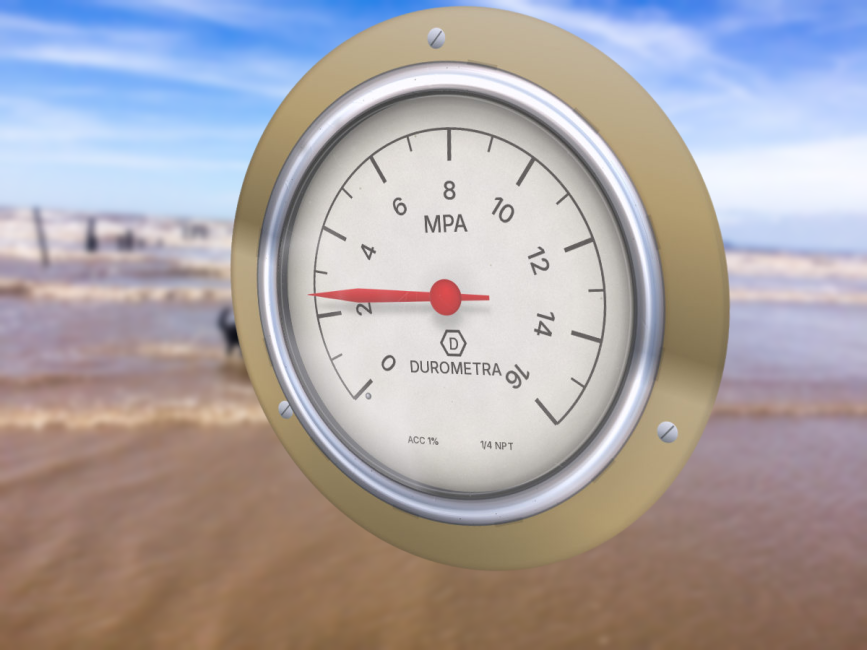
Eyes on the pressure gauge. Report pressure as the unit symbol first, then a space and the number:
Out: MPa 2.5
